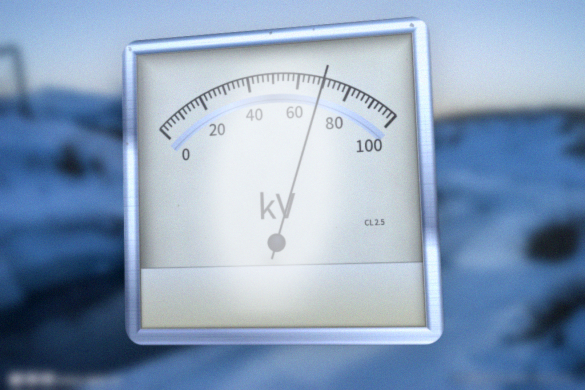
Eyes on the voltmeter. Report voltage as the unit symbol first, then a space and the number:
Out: kV 70
